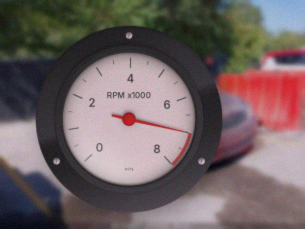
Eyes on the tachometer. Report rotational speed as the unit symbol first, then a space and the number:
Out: rpm 7000
